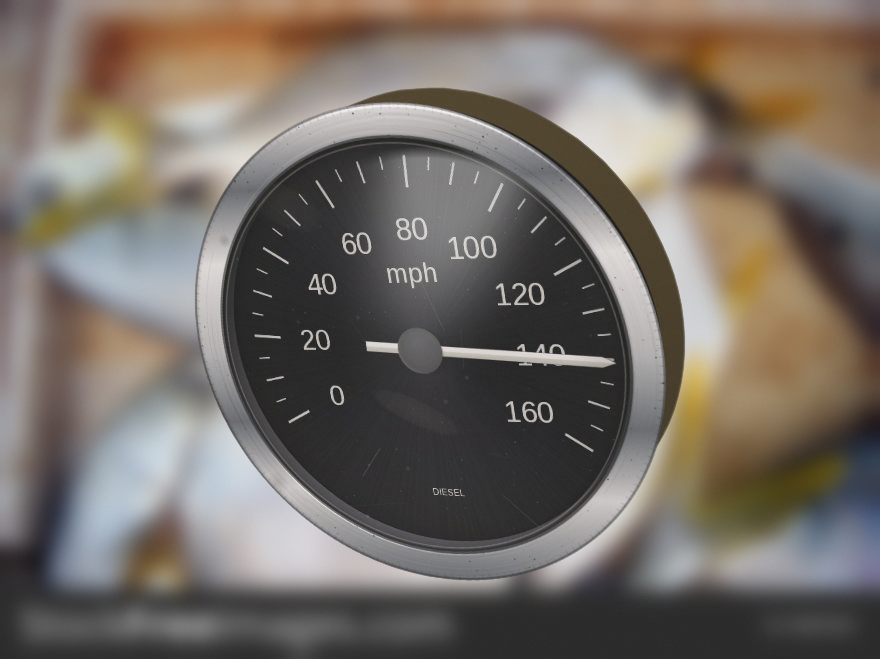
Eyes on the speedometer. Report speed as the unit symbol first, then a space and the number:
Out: mph 140
